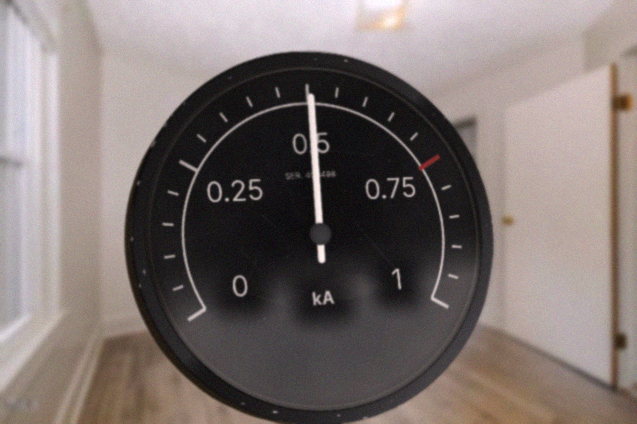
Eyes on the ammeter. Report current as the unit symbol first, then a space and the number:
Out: kA 0.5
